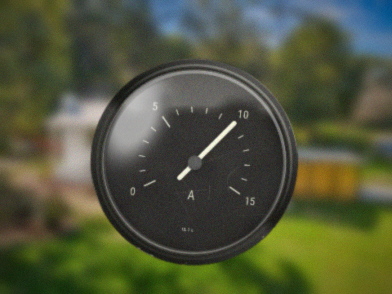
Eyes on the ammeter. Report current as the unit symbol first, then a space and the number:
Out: A 10
